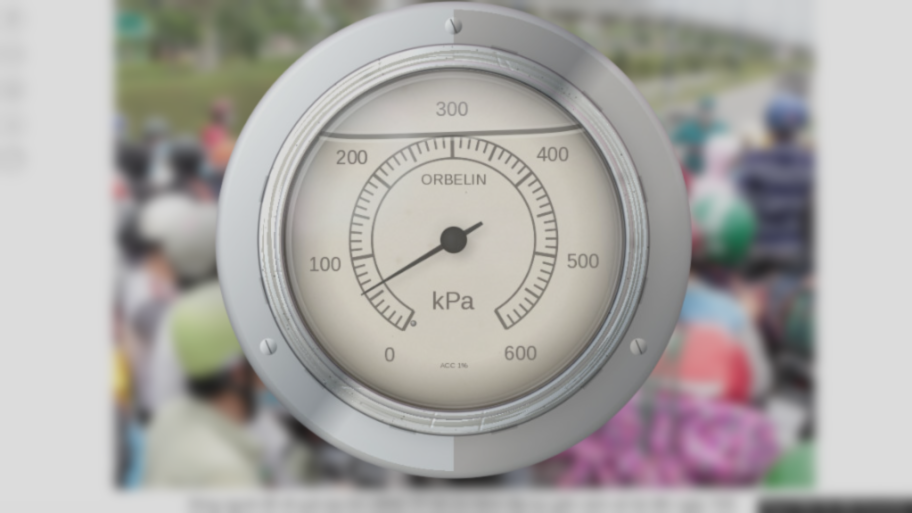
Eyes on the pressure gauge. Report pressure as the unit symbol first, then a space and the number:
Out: kPa 60
